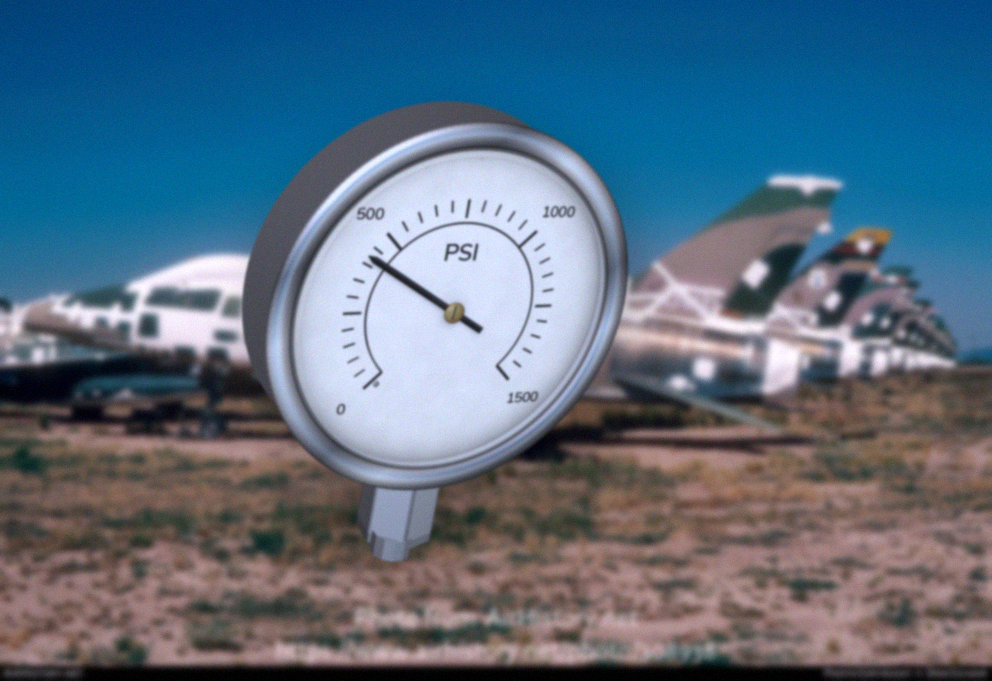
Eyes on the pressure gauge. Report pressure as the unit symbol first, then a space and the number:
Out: psi 425
